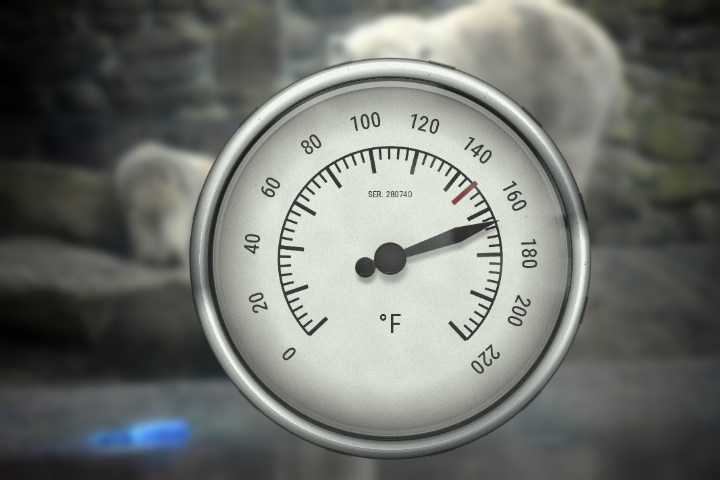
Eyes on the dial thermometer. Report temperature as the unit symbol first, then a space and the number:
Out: °F 166
